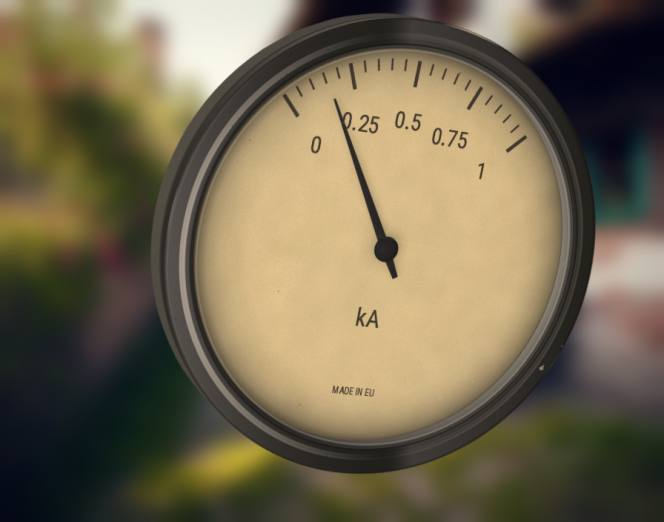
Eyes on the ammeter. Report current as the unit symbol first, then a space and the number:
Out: kA 0.15
